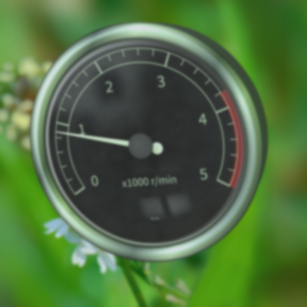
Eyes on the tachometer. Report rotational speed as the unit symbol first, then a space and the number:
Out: rpm 900
